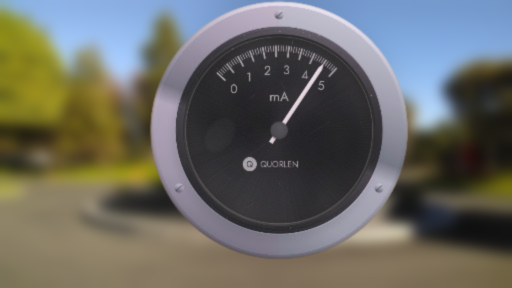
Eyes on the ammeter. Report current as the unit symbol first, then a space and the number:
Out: mA 4.5
